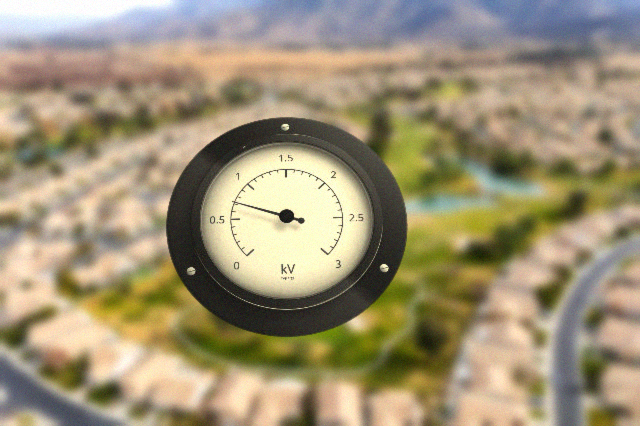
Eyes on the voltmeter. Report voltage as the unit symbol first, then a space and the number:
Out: kV 0.7
